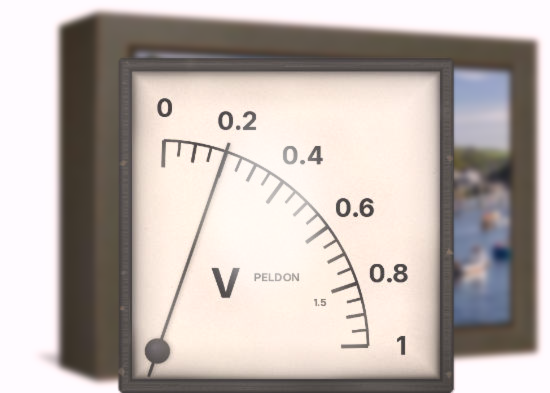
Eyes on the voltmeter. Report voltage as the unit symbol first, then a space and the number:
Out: V 0.2
